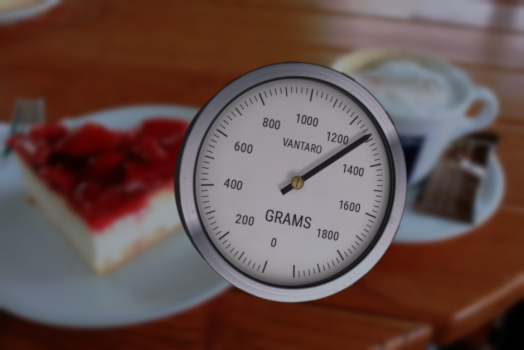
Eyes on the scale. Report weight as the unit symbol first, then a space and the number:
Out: g 1280
